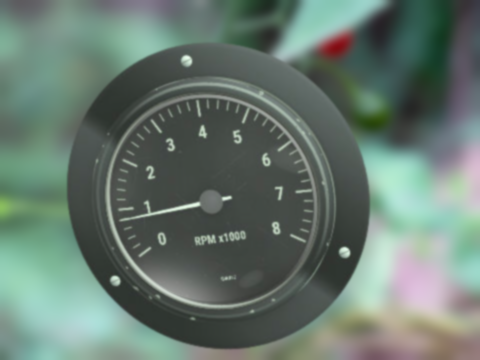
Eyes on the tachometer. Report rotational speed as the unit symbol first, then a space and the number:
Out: rpm 800
